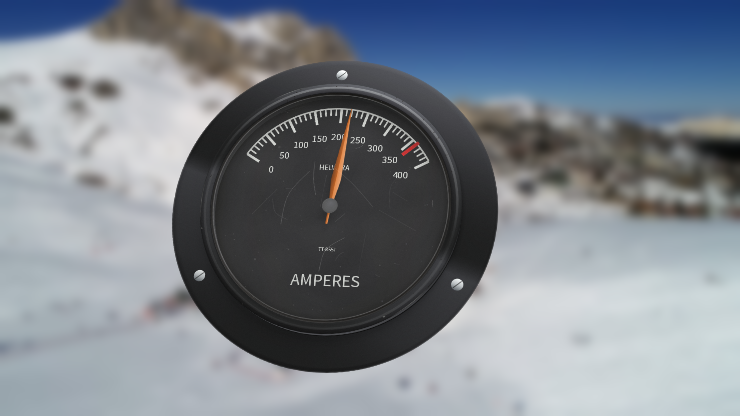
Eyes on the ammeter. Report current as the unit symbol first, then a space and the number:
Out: A 220
